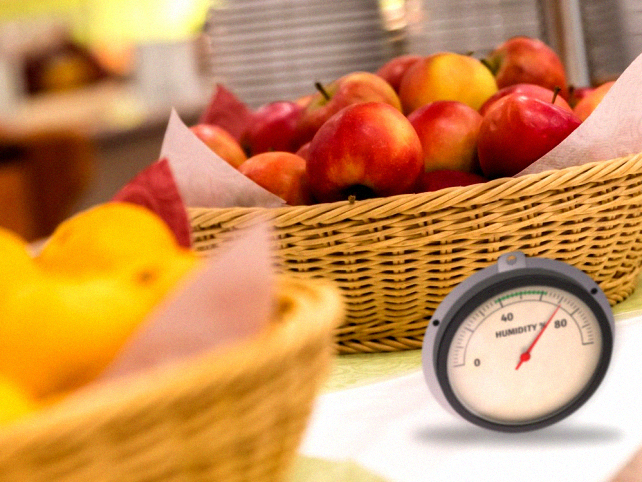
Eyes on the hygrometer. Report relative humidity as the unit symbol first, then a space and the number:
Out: % 70
